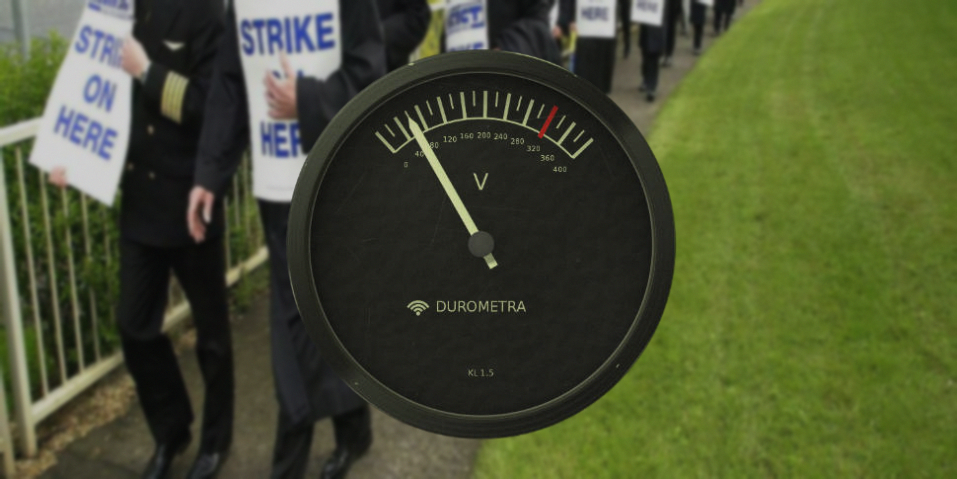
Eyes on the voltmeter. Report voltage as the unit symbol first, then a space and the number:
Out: V 60
